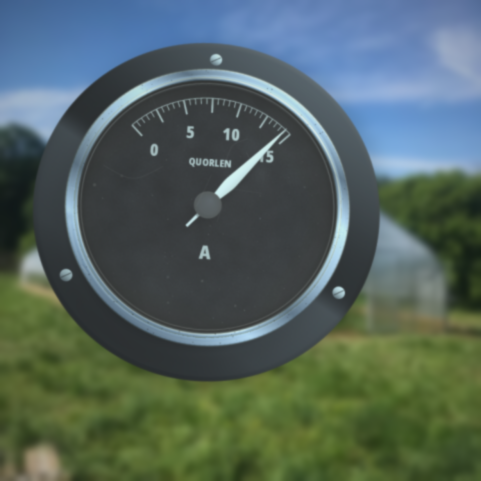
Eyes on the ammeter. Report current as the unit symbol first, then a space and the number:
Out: A 14.5
